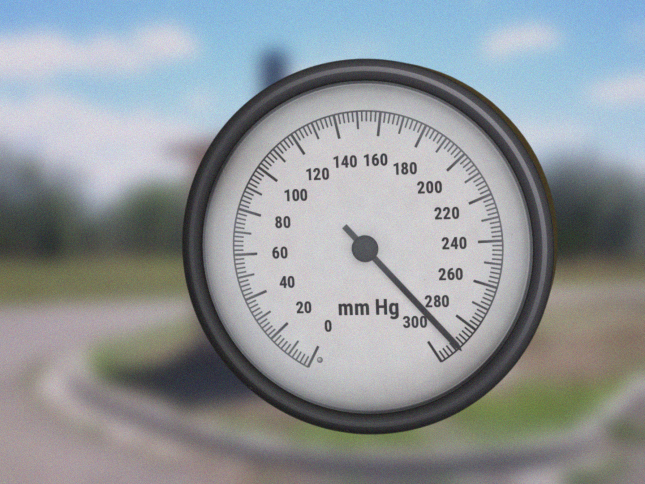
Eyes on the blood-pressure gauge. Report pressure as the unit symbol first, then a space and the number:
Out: mmHg 290
